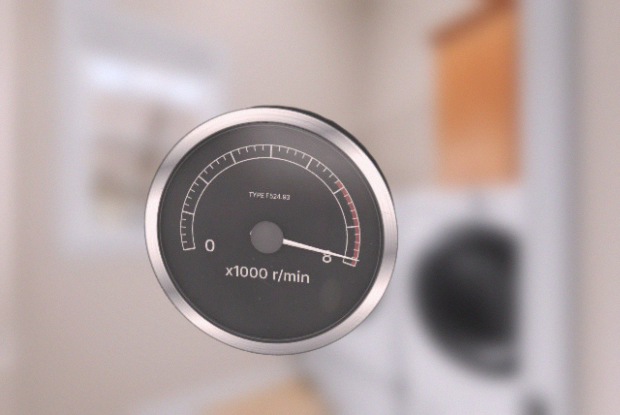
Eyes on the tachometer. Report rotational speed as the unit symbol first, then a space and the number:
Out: rpm 7800
